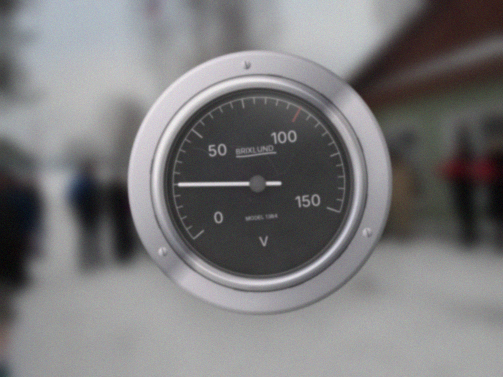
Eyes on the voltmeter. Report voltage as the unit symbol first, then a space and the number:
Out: V 25
